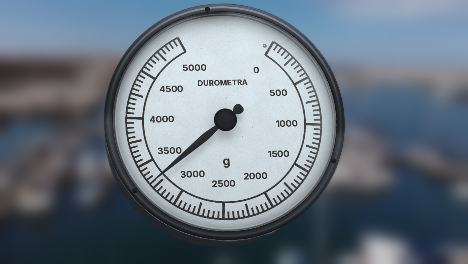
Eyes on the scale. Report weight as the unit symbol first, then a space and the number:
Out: g 3300
